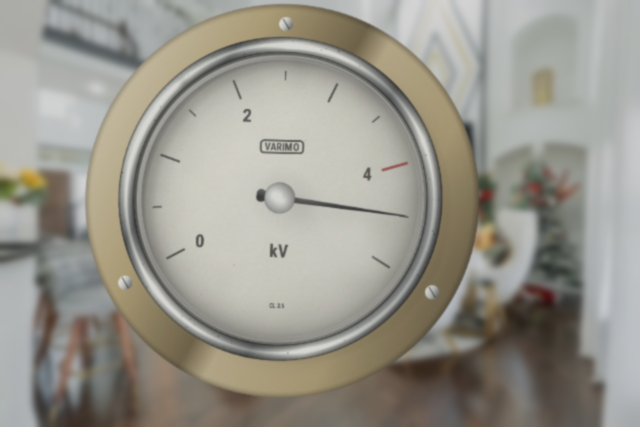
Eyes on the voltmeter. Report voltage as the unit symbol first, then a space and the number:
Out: kV 4.5
